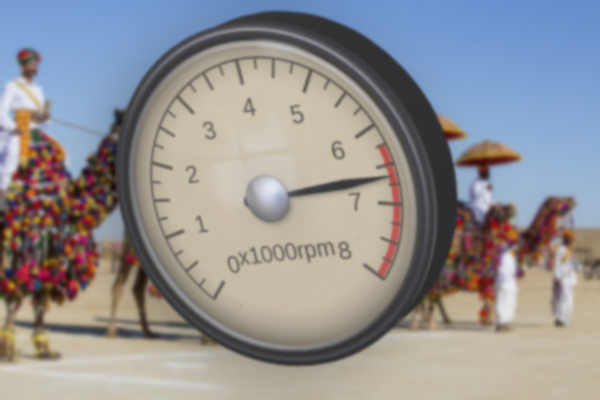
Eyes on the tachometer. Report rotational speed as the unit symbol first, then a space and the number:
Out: rpm 6625
